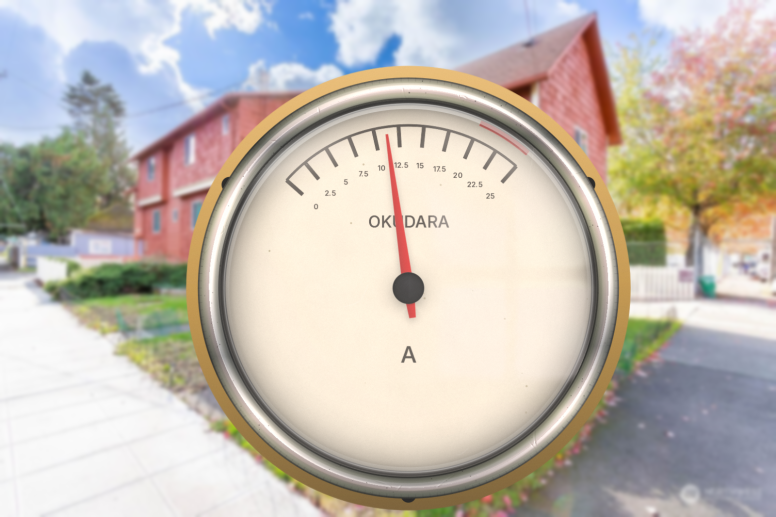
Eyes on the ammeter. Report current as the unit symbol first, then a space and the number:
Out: A 11.25
